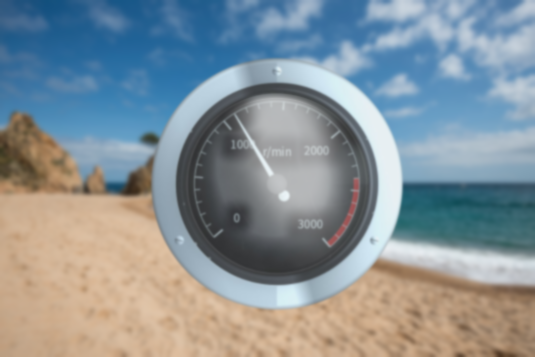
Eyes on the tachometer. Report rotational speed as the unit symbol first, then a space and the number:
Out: rpm 1100
